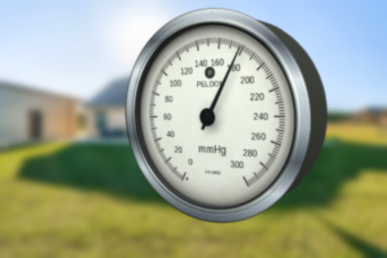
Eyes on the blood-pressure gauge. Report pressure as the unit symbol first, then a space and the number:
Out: mmHg 180
